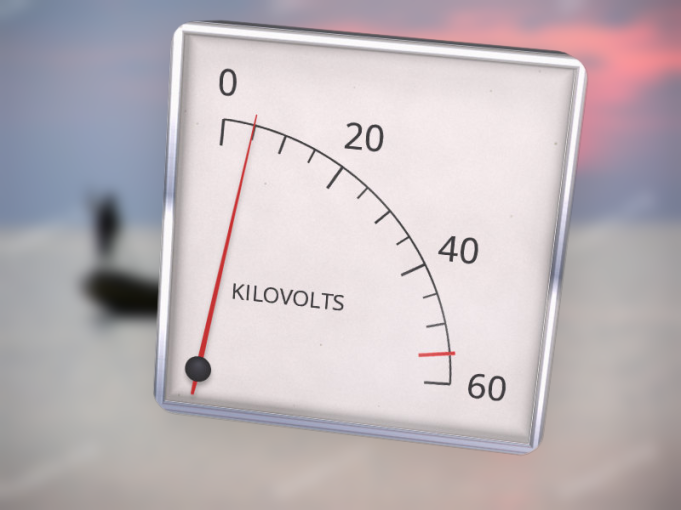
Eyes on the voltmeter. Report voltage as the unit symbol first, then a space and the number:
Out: kV 5
